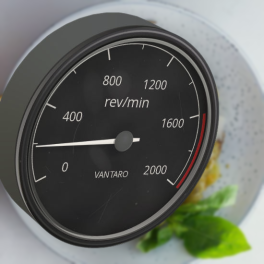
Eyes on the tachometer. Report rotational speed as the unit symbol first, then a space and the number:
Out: rpm 200
